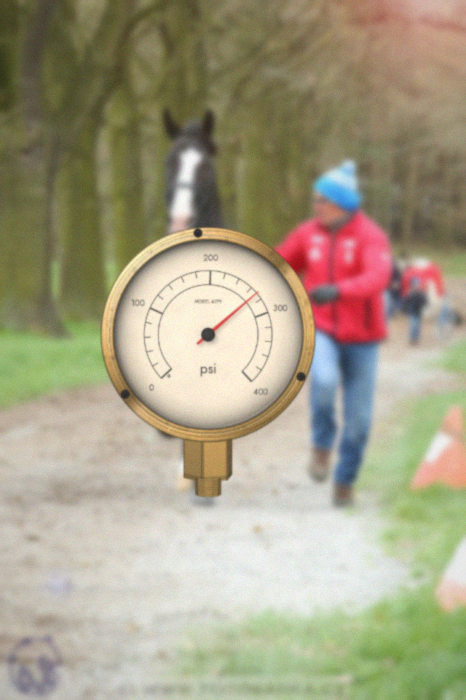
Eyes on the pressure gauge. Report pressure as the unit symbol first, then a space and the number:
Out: psi 270
